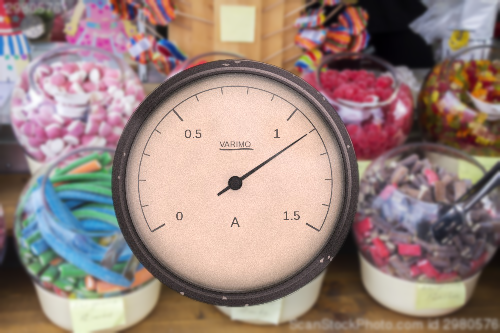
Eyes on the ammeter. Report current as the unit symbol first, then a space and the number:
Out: A 1.1
